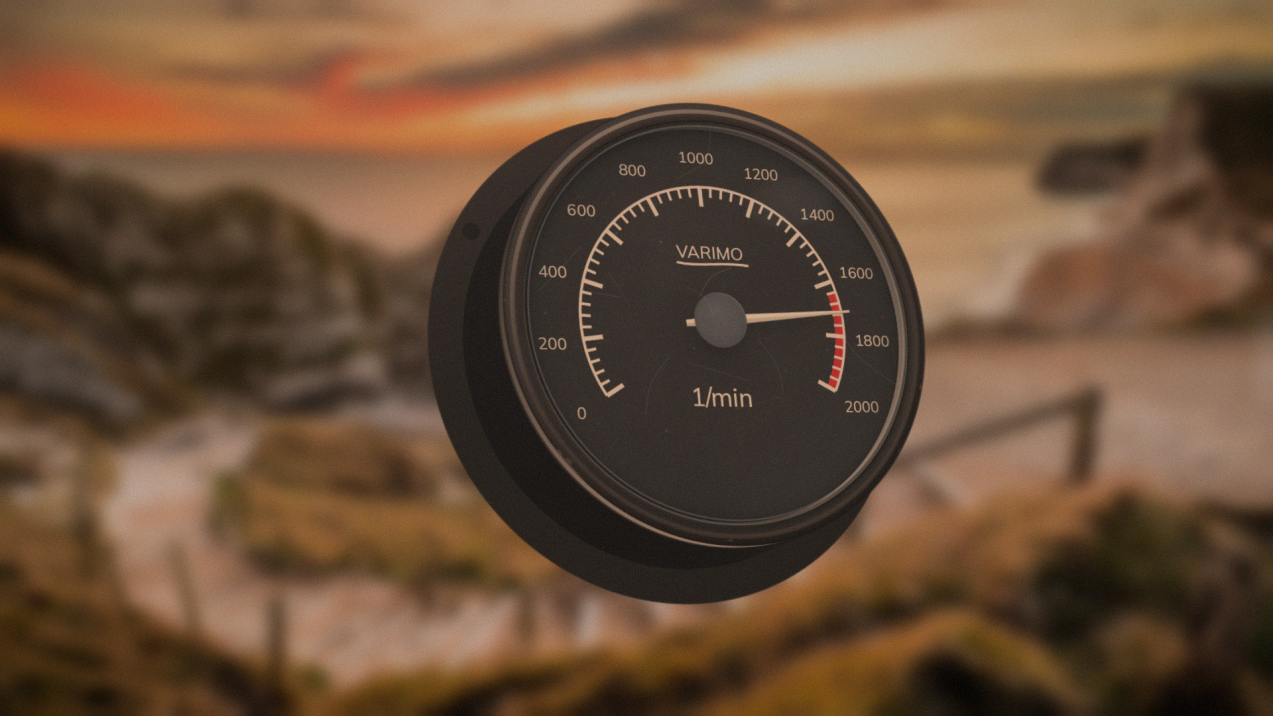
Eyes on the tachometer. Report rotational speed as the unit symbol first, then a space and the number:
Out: rpm 1720
